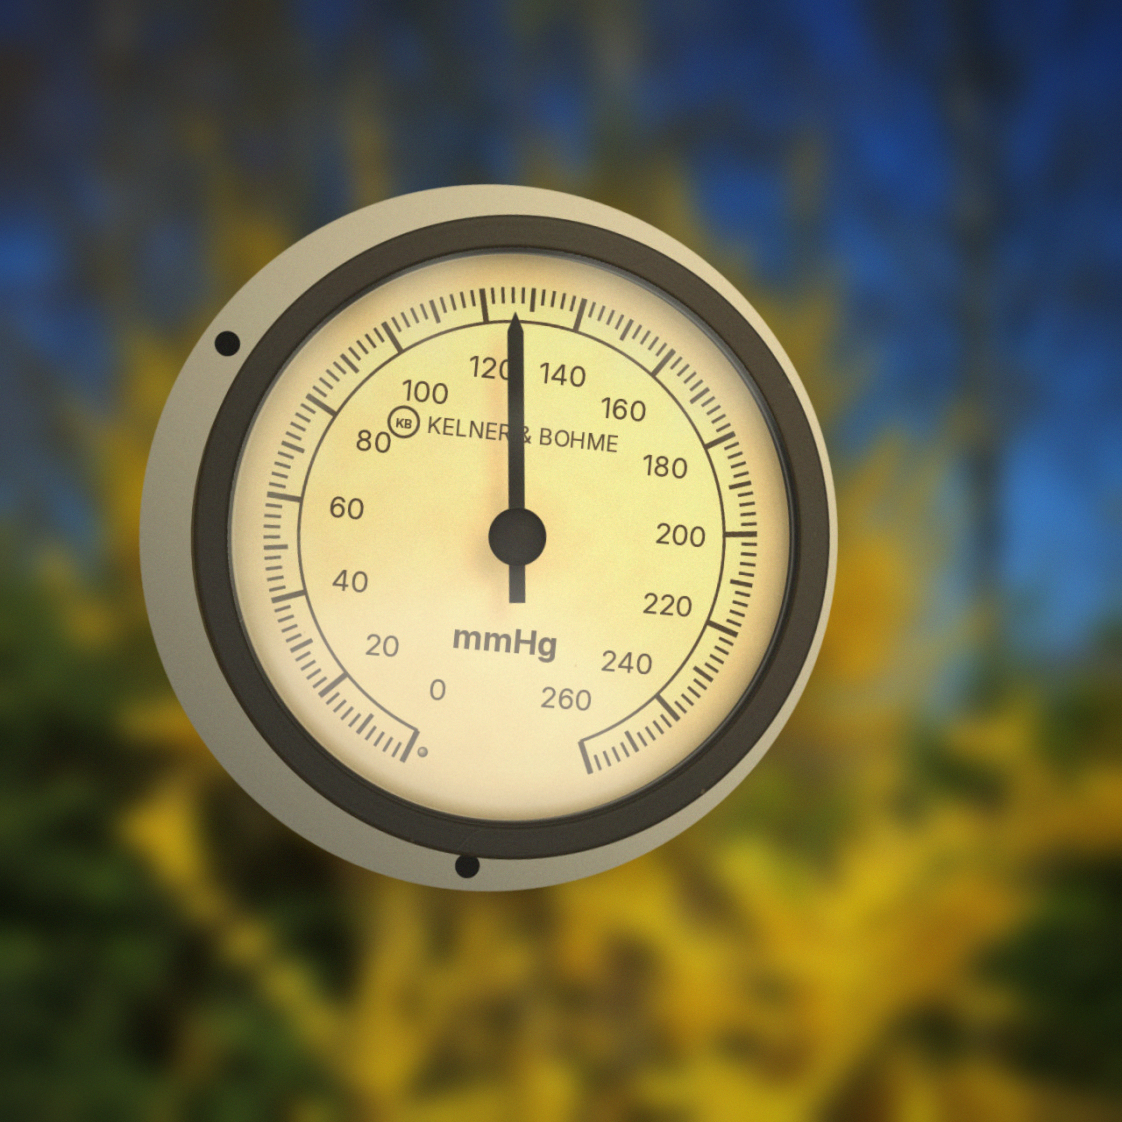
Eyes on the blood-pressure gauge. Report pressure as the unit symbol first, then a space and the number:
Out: mmHg 126
